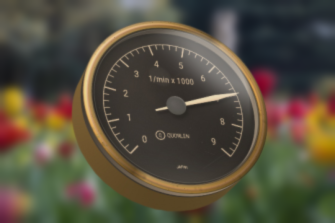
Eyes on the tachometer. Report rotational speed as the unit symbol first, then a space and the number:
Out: rpm 7000
